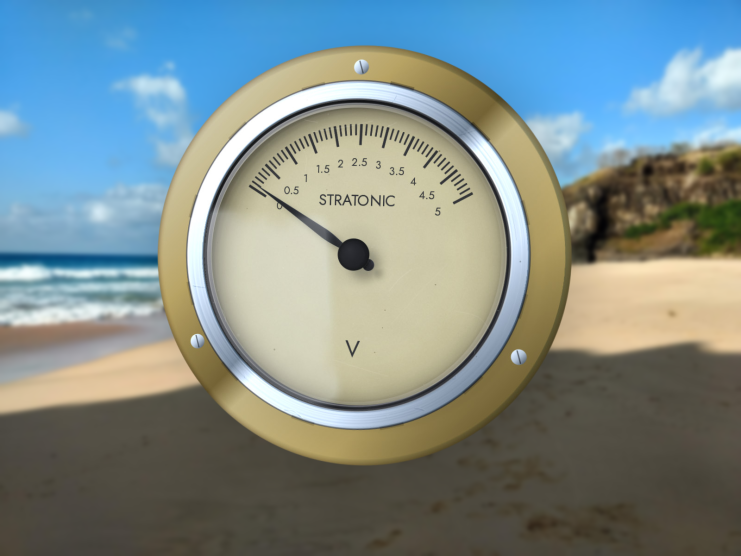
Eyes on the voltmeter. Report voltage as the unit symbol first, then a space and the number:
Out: V 0.1
